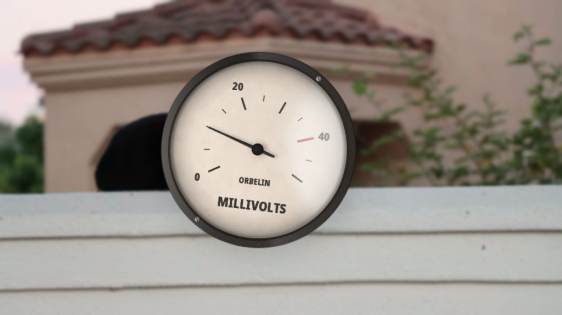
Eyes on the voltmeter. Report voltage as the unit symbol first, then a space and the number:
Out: mV 10
